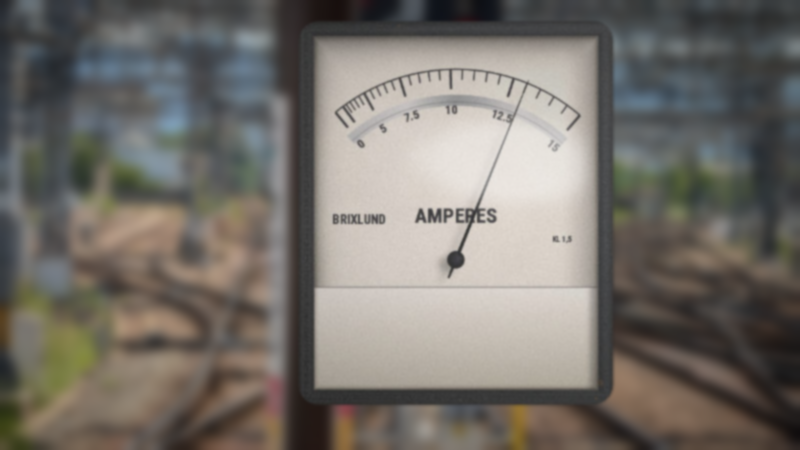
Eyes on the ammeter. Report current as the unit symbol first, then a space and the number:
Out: A 13
